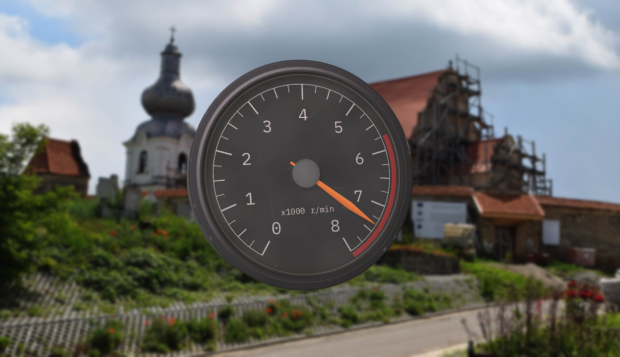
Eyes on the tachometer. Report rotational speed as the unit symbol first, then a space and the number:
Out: rpm 7375
